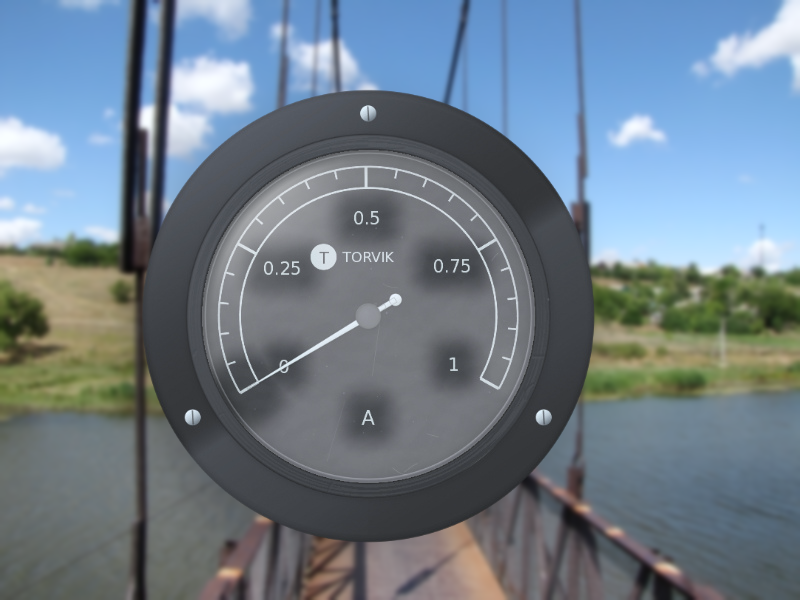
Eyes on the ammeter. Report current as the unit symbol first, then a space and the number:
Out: A 0
